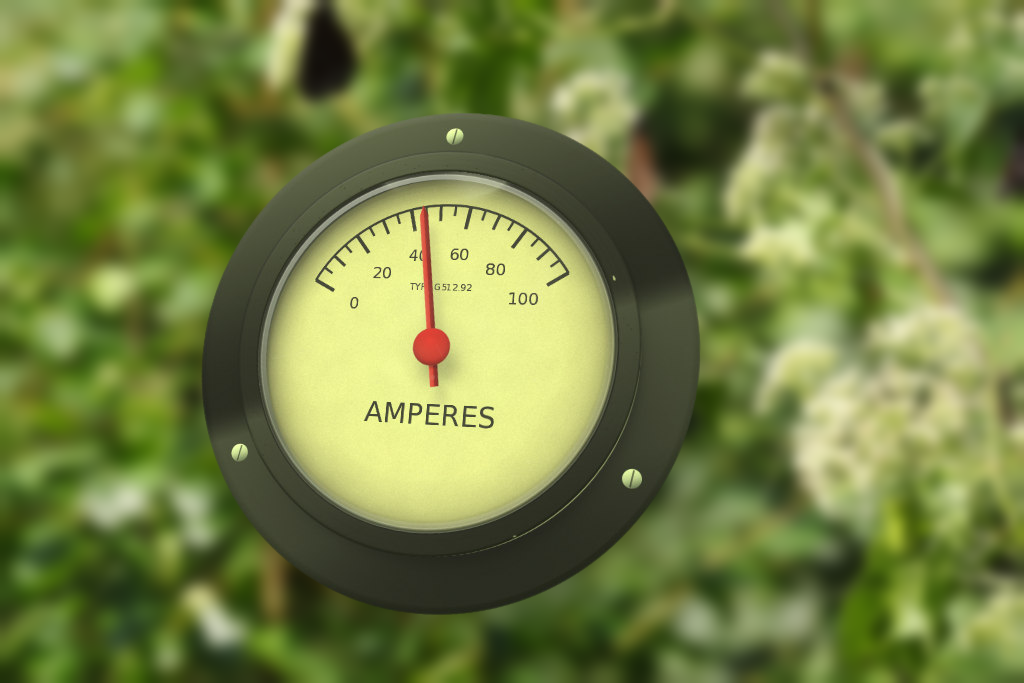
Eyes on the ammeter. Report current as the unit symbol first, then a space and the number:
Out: A 45
